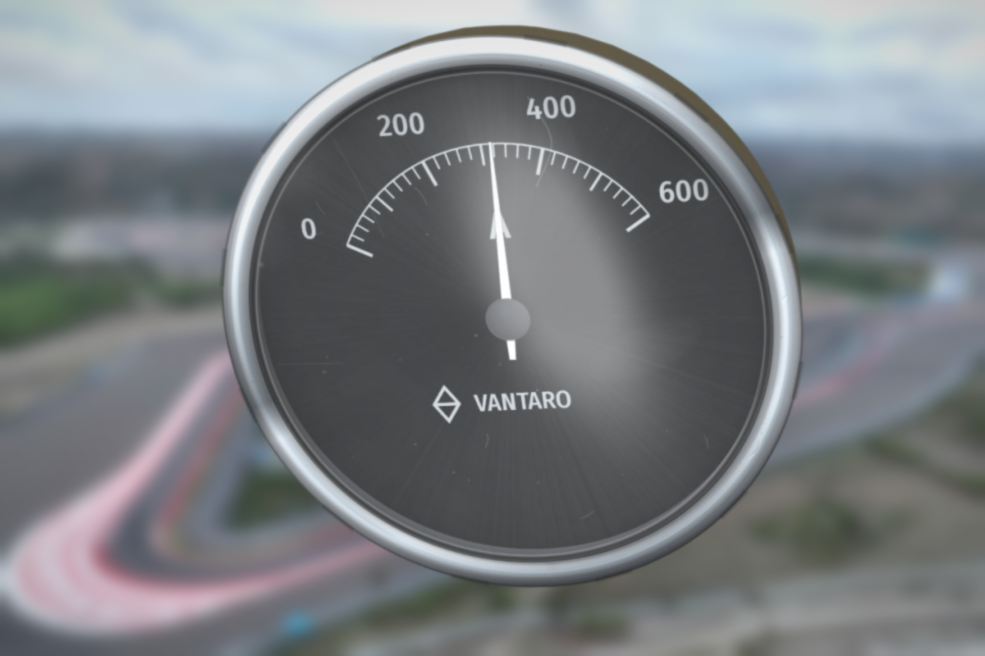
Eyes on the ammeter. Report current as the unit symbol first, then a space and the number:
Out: A 320
